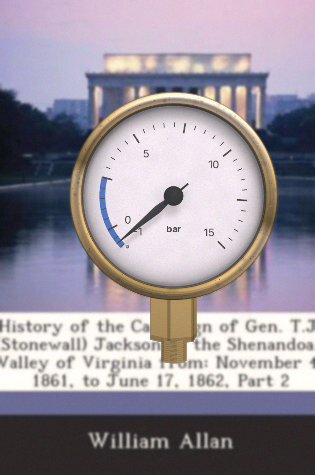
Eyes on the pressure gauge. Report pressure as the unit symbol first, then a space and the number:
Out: bar -0.75
